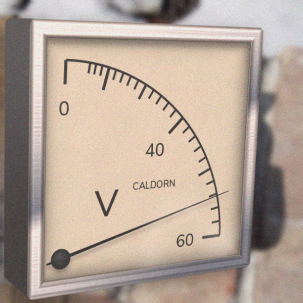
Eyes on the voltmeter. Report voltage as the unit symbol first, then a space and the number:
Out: V 54
